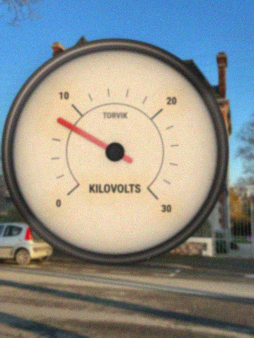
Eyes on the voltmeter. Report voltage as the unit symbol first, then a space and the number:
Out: kV 8
